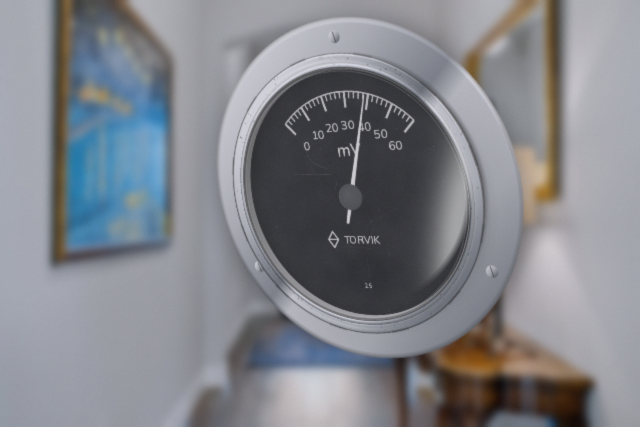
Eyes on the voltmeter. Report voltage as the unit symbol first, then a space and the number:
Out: mV 40
